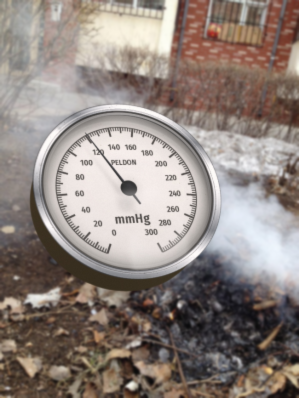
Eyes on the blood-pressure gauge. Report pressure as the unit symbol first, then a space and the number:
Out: mmHg 120
